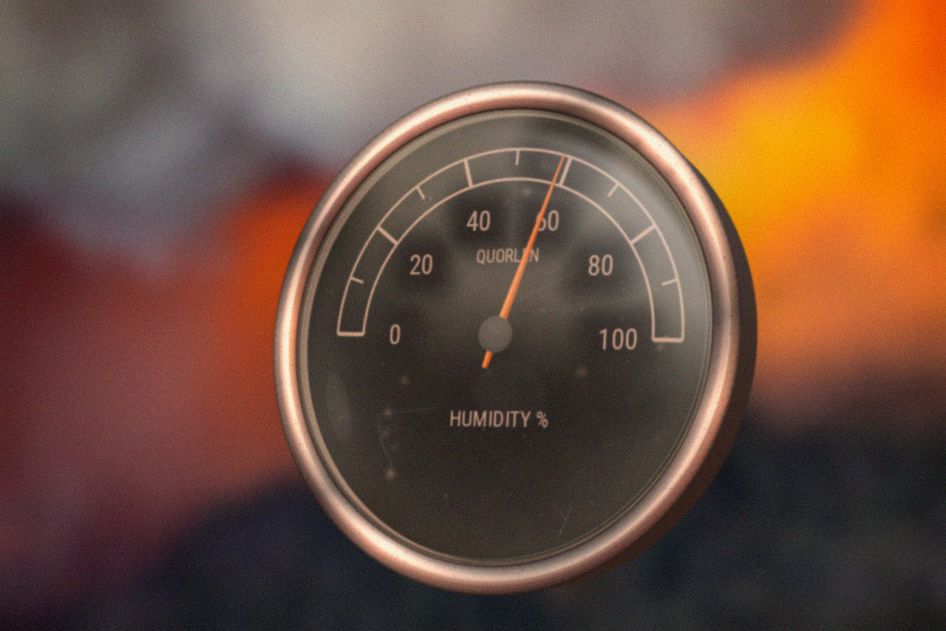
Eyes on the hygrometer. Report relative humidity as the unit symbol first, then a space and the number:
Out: % 60
